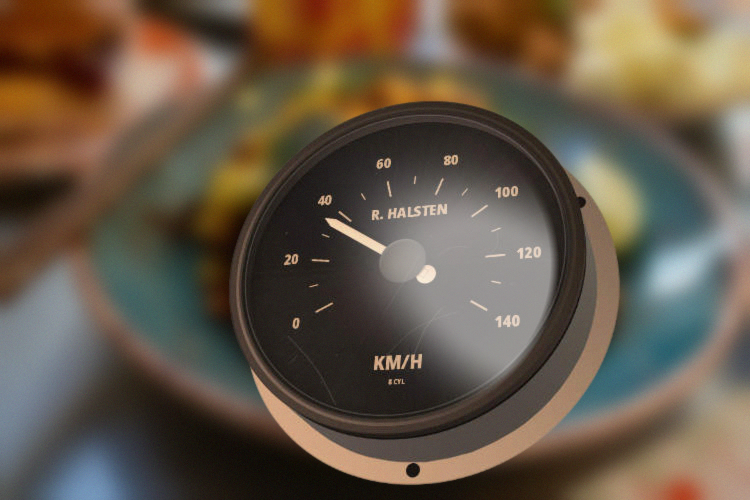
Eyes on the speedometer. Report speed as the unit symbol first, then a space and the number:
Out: km/h 35
